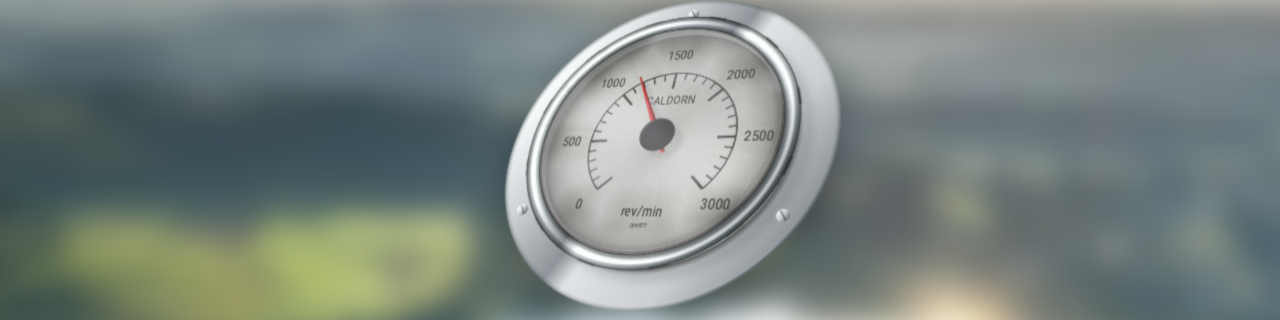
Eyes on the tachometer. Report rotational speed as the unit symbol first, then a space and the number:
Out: rpm 1200
